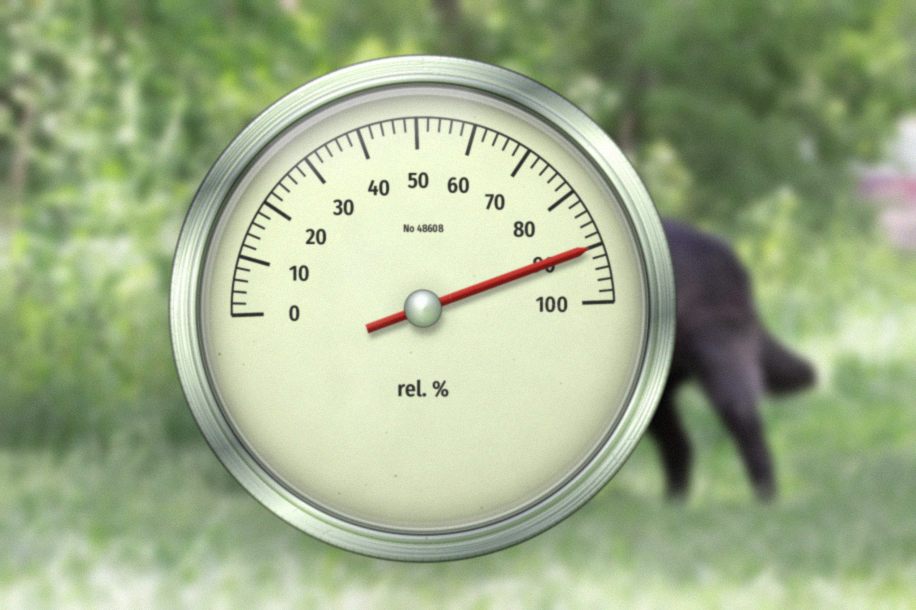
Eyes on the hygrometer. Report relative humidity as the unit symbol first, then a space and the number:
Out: % 90
